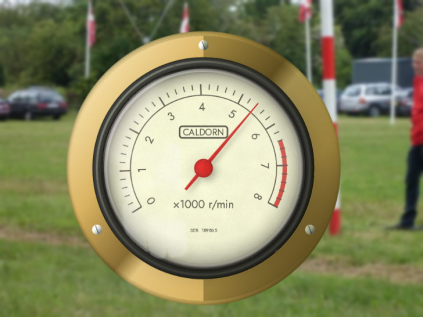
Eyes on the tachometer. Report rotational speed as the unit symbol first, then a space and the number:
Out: rpm 5400
